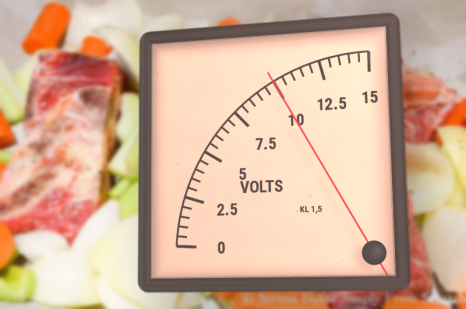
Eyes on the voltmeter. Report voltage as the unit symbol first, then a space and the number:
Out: V 10
